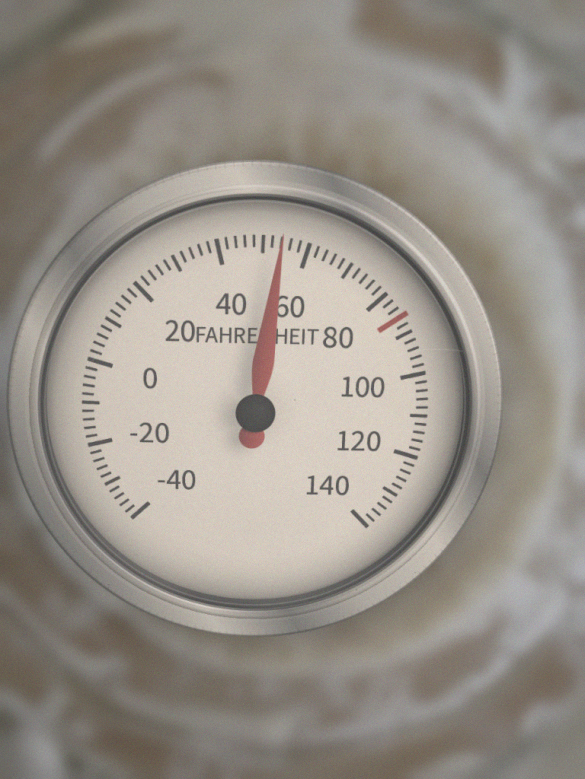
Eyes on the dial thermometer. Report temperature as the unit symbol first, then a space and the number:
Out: °F 54
